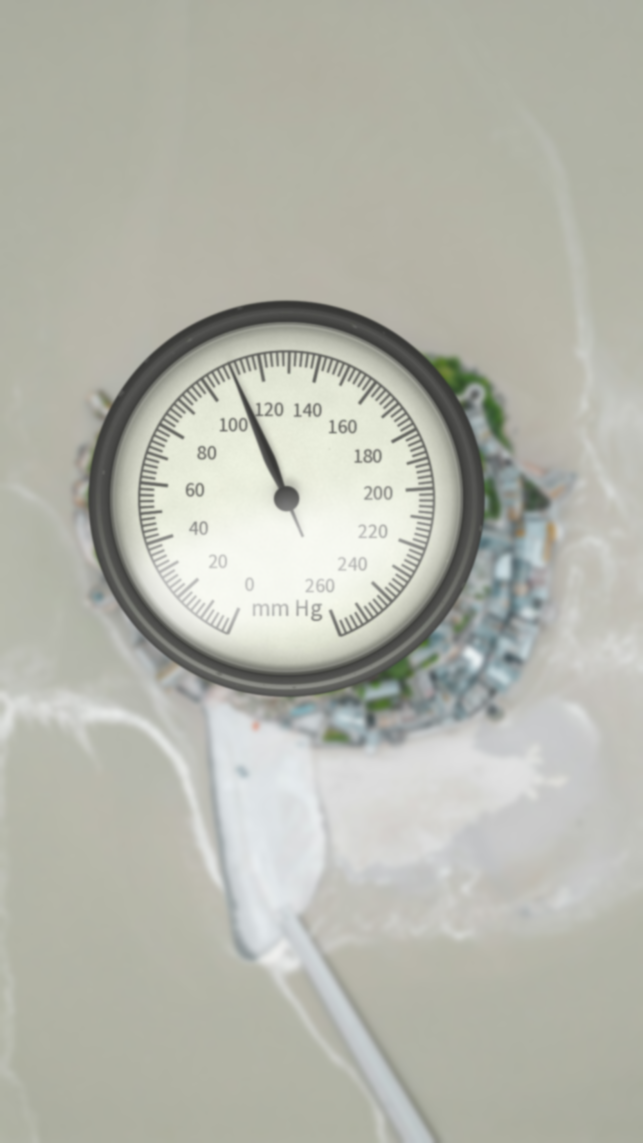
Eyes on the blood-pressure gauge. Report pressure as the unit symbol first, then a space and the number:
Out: mmHg 110
